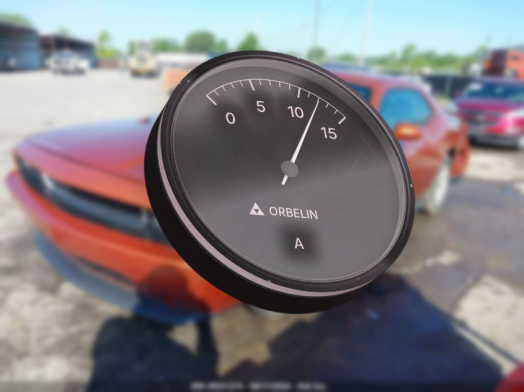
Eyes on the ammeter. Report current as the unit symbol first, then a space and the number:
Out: A 12
